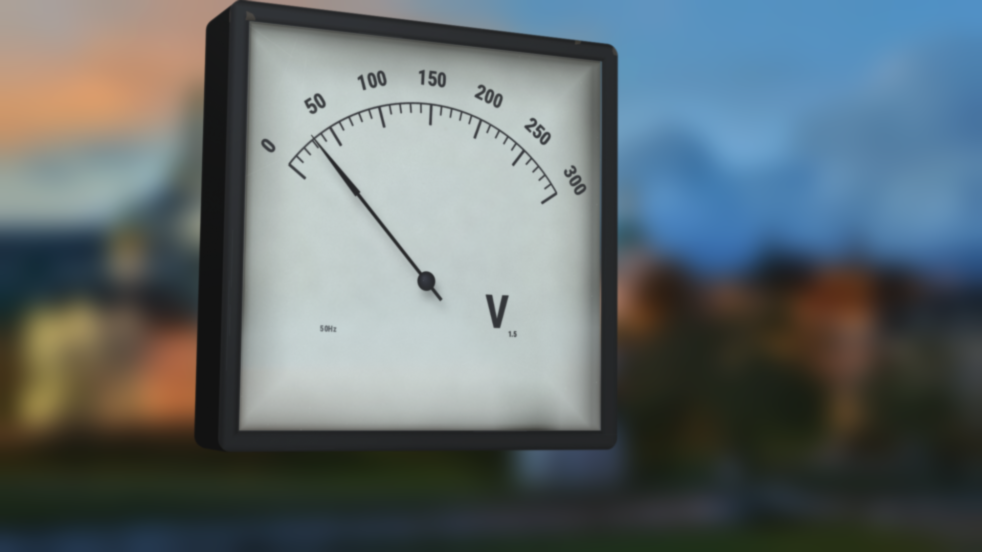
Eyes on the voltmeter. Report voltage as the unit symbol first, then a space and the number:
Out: V 30
